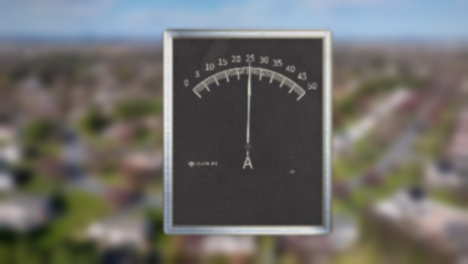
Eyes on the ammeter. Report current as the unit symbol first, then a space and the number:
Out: A 25
